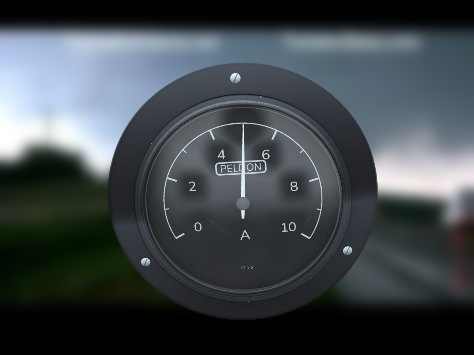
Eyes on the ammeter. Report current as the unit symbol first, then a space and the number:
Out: A 5
